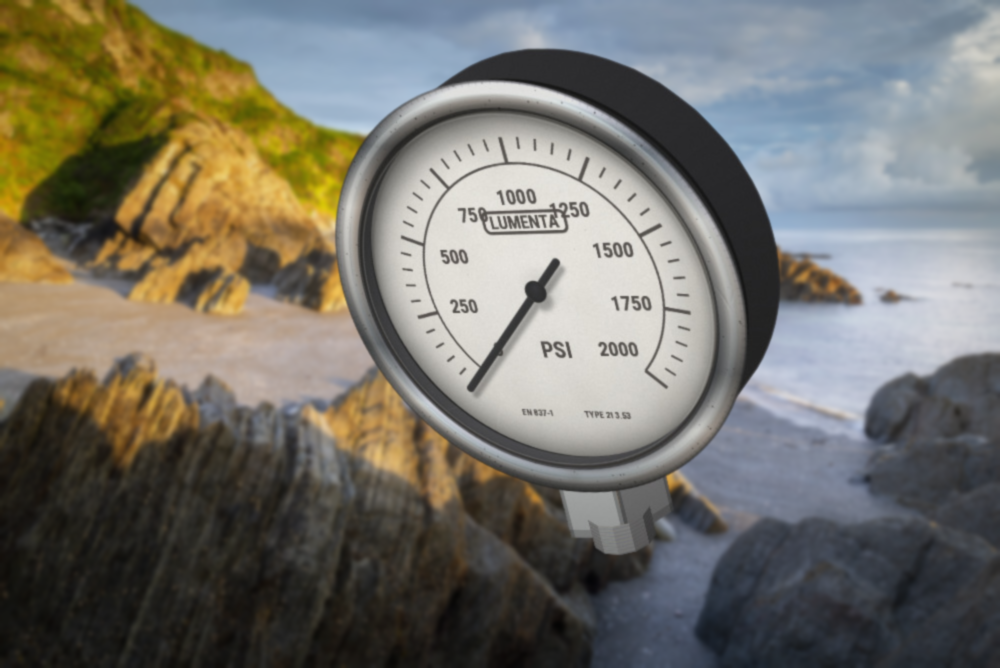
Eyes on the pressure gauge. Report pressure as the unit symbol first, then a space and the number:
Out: psi 0
